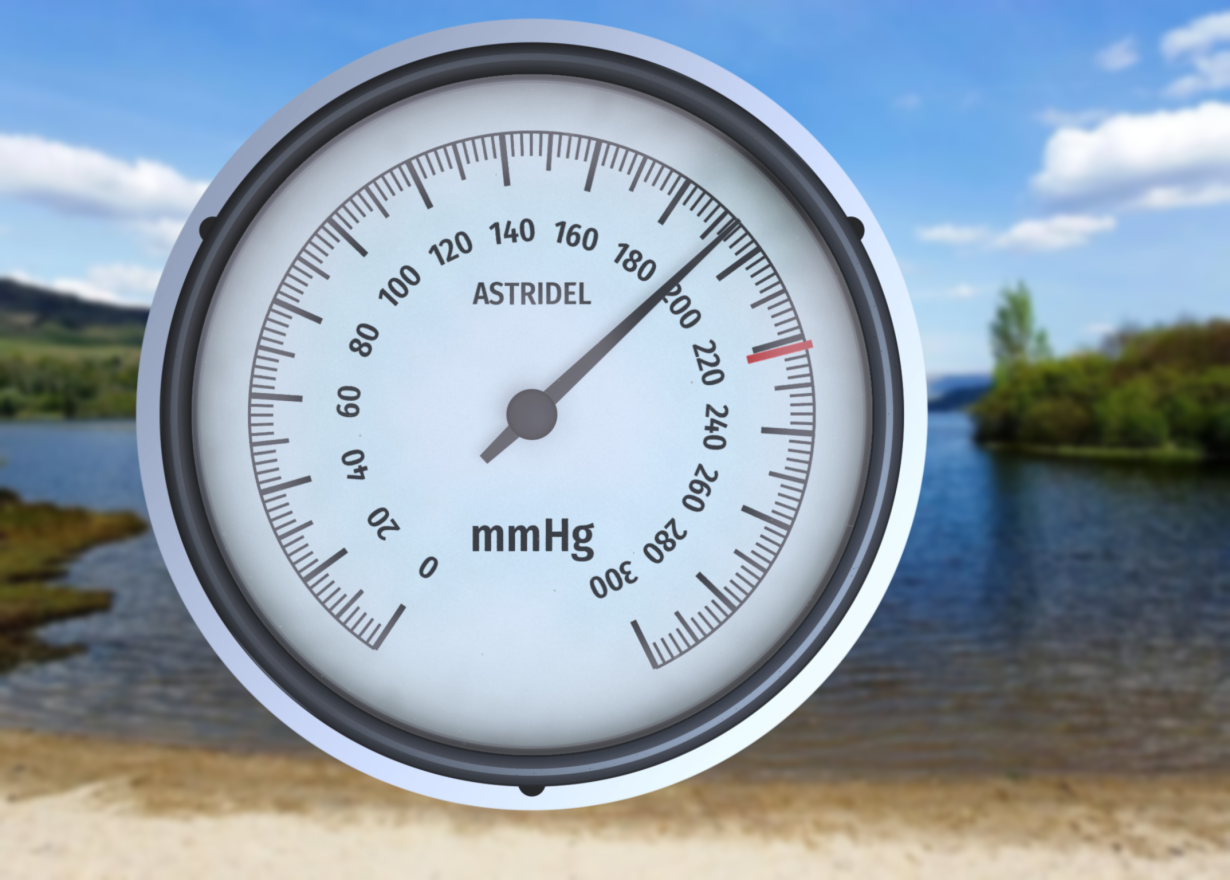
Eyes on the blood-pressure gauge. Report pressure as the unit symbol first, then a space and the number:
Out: mmHg 193
